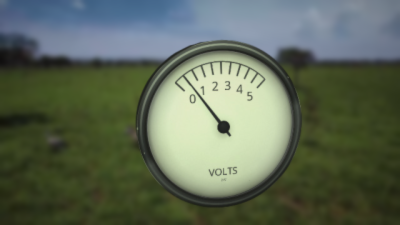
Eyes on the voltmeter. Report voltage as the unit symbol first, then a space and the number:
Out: V 0.5
